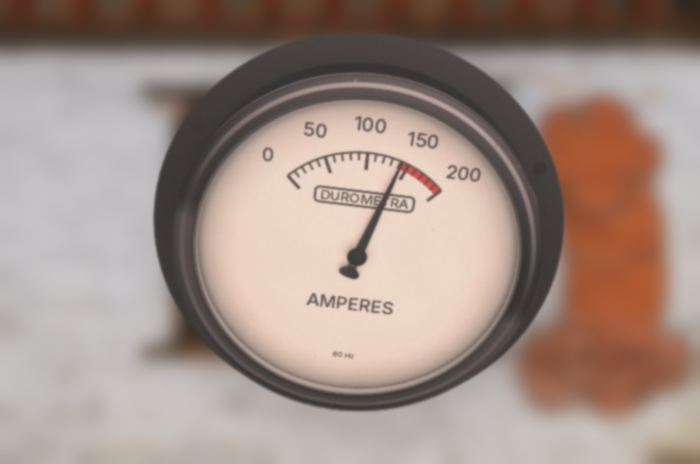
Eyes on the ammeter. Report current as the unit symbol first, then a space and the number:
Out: A 140
